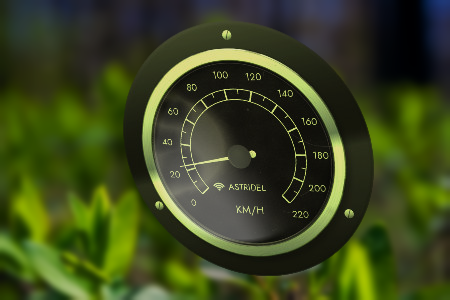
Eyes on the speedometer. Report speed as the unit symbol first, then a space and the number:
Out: km/h 25
